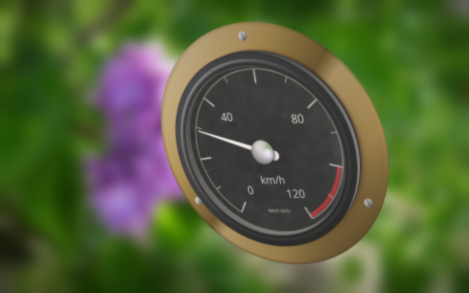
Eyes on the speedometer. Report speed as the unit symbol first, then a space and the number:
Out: km/h 30
